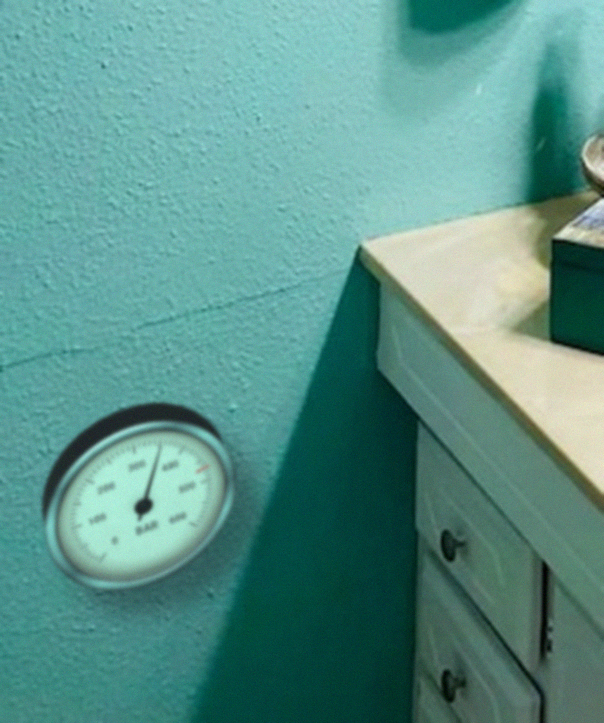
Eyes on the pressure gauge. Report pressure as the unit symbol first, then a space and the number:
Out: bar 350
